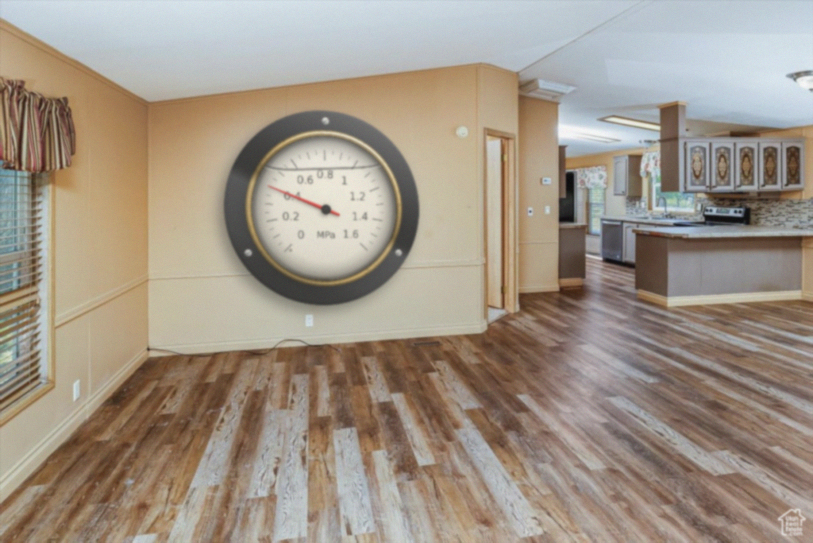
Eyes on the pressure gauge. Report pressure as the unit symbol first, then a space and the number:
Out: MPa 0.4
